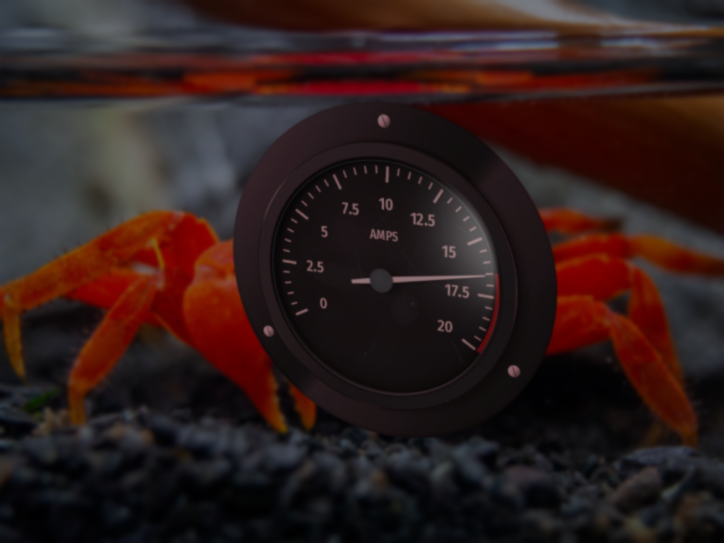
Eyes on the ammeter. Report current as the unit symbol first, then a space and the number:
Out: A 16.5
